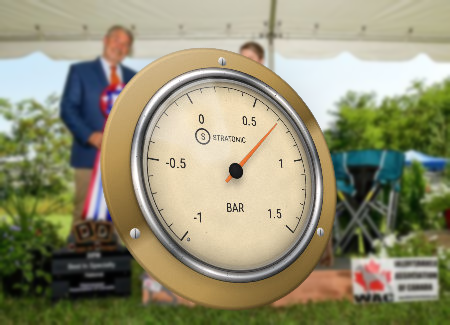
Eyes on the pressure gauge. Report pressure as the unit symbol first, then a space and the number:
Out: bar 0.7
